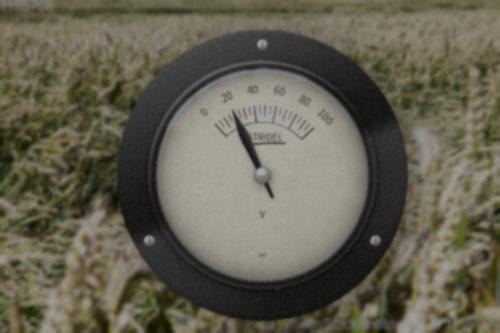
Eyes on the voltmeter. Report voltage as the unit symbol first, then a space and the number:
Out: V 20
